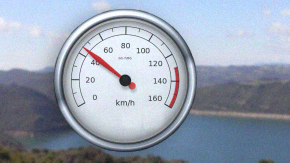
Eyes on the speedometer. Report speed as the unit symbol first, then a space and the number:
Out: km/h 45
